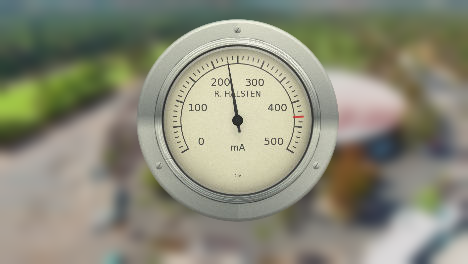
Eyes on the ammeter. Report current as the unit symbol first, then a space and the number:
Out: mA 230
